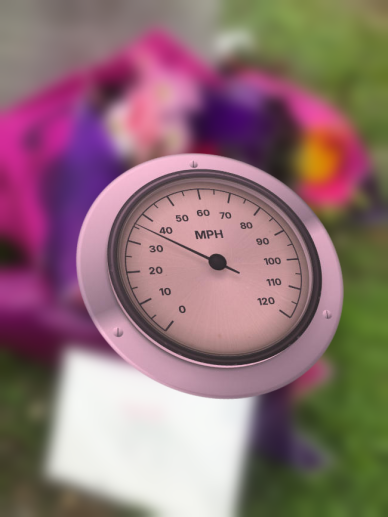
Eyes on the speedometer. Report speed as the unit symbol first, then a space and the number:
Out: mph 35
